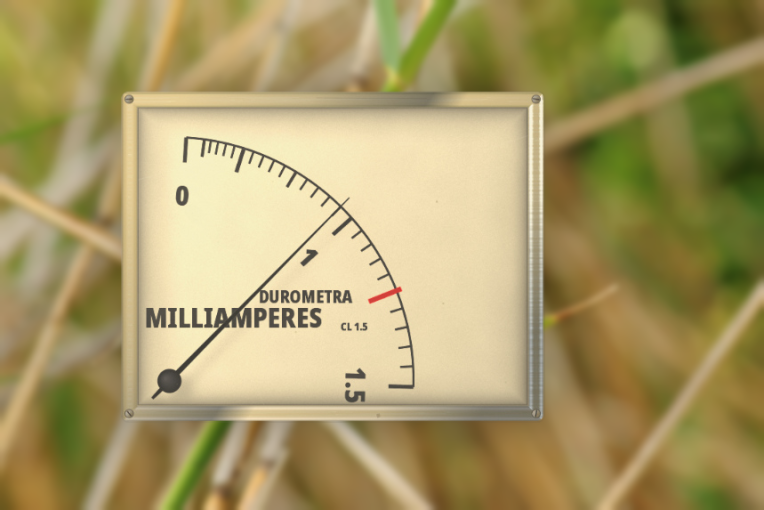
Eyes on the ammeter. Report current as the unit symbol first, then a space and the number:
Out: mA 0.95
